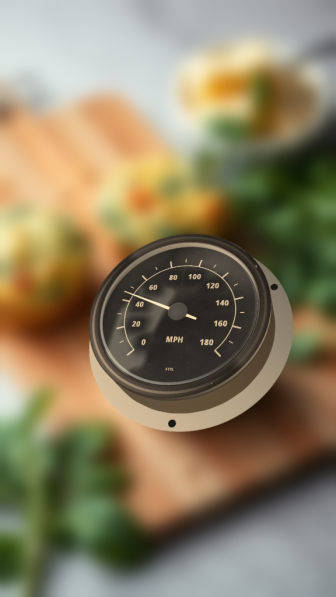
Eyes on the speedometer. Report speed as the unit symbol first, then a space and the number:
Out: mph 45
